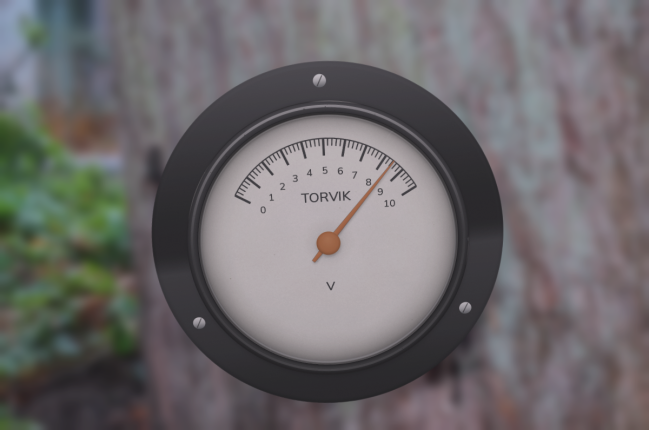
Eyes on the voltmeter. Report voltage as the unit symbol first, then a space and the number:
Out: V 8.4
